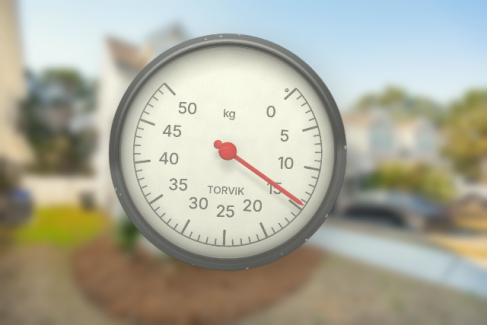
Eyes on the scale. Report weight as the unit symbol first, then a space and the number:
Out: kg 14.5
